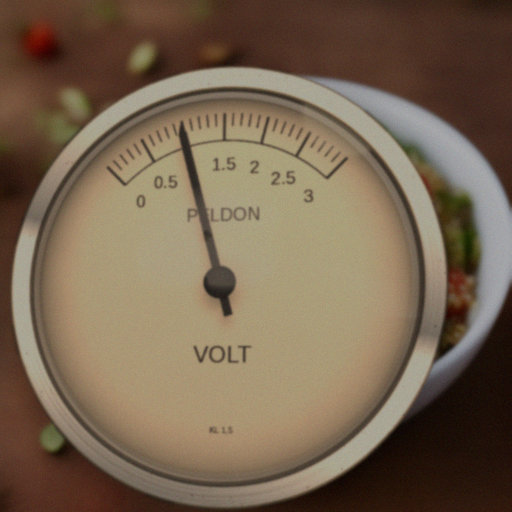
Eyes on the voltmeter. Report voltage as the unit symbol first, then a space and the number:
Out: V 1
